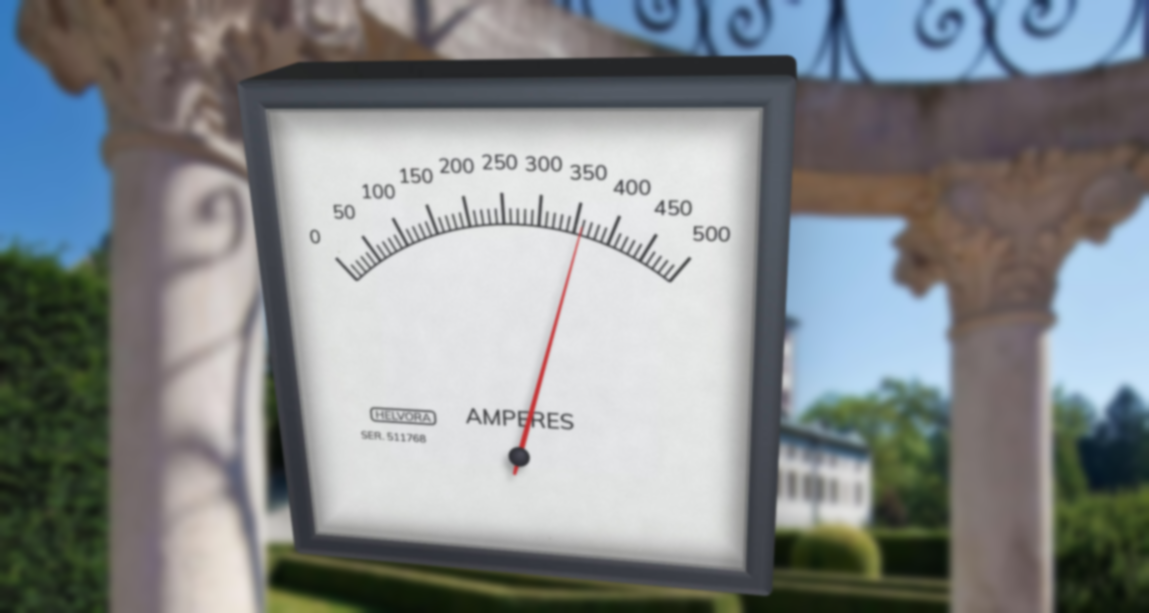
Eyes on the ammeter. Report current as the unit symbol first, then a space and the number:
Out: A 360
